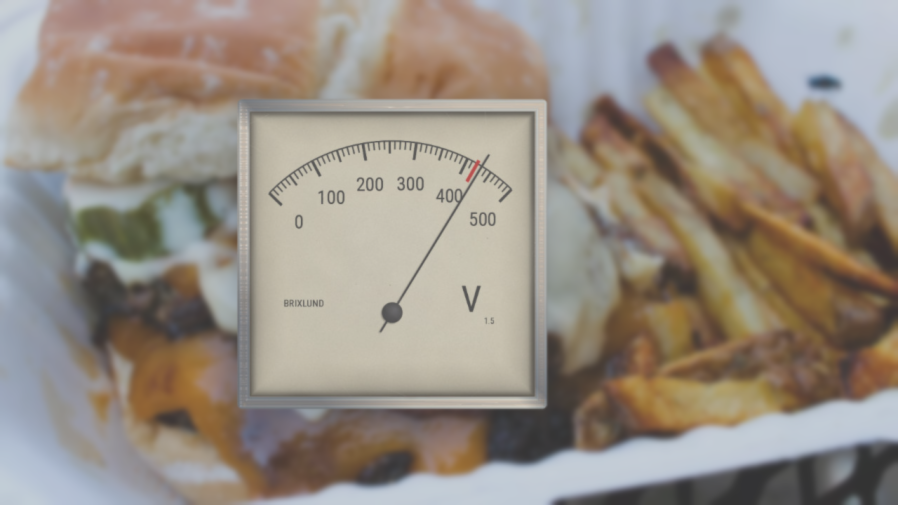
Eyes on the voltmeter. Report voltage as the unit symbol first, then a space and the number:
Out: V 430
